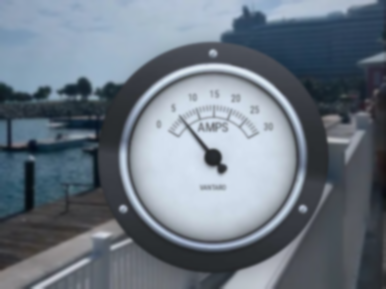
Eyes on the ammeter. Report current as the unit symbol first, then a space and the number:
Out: A 5
